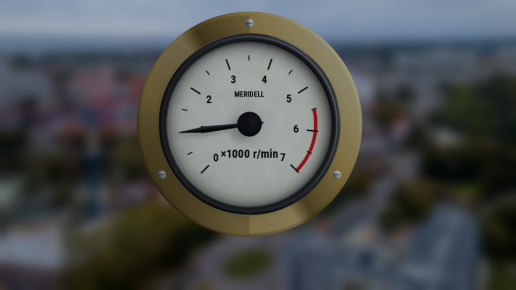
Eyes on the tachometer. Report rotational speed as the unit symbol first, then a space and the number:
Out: rpm 1000
